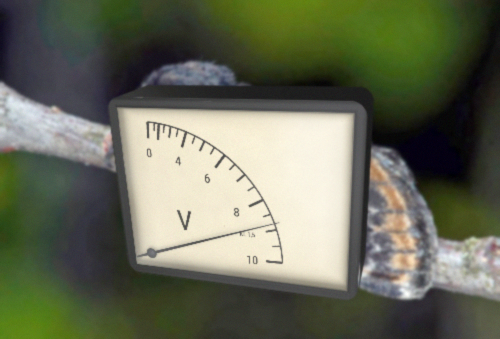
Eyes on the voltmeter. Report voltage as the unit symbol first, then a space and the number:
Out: V 8.75
